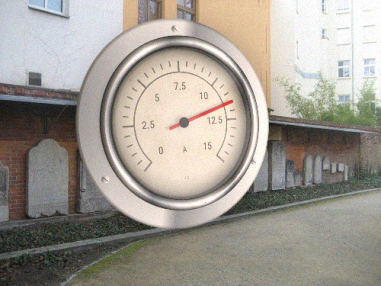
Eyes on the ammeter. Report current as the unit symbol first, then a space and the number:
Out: A 11.5
